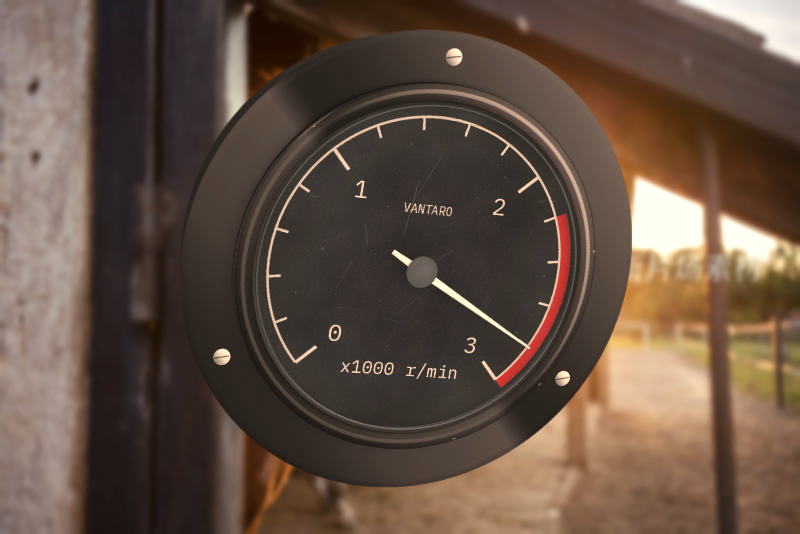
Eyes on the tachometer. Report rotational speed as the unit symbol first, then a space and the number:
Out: rpm 2800
